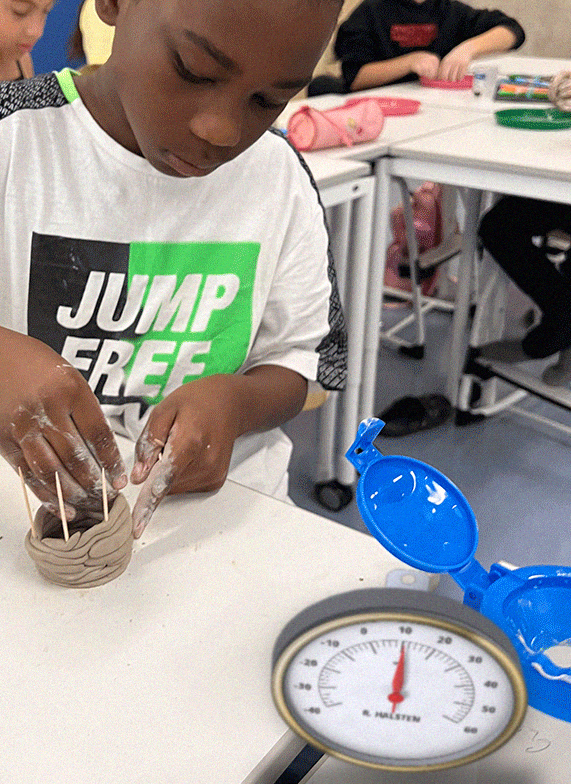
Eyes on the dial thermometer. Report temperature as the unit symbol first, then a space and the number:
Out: °C 10
